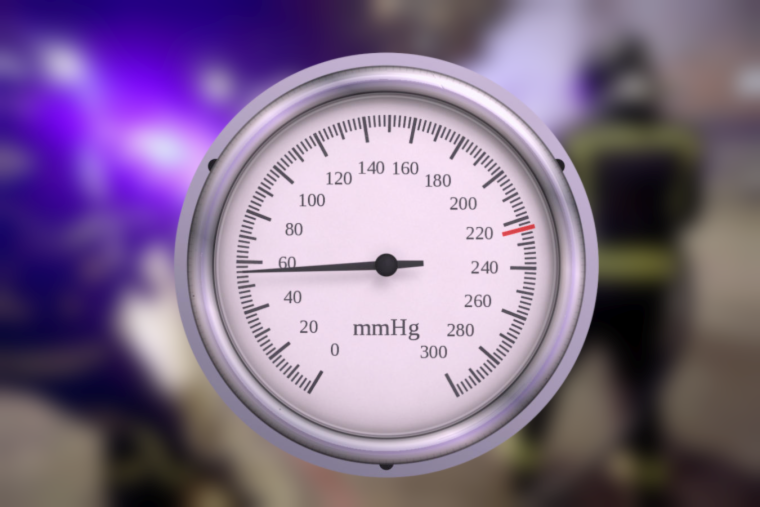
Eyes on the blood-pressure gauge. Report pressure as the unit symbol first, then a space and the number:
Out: mmHg 56
